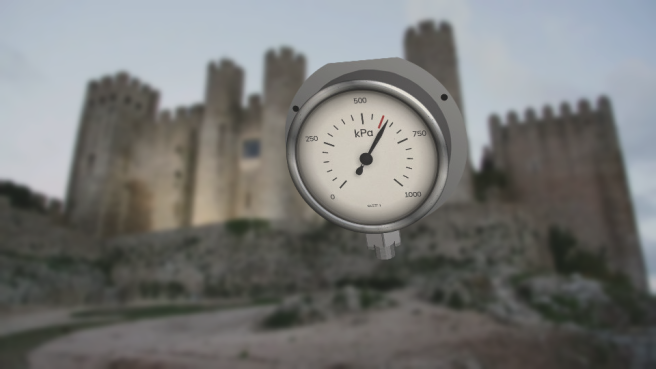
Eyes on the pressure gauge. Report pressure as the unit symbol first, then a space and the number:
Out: kPa 625
